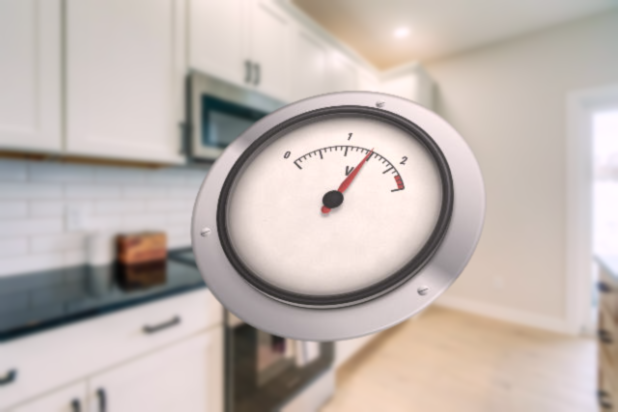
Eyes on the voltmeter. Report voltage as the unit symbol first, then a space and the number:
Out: V 1.5
